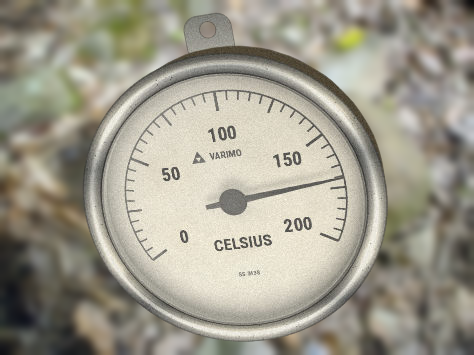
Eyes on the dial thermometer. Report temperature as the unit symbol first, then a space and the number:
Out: °C 170
